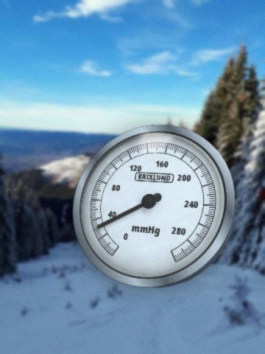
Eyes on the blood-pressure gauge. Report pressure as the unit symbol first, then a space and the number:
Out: mmHg 30
